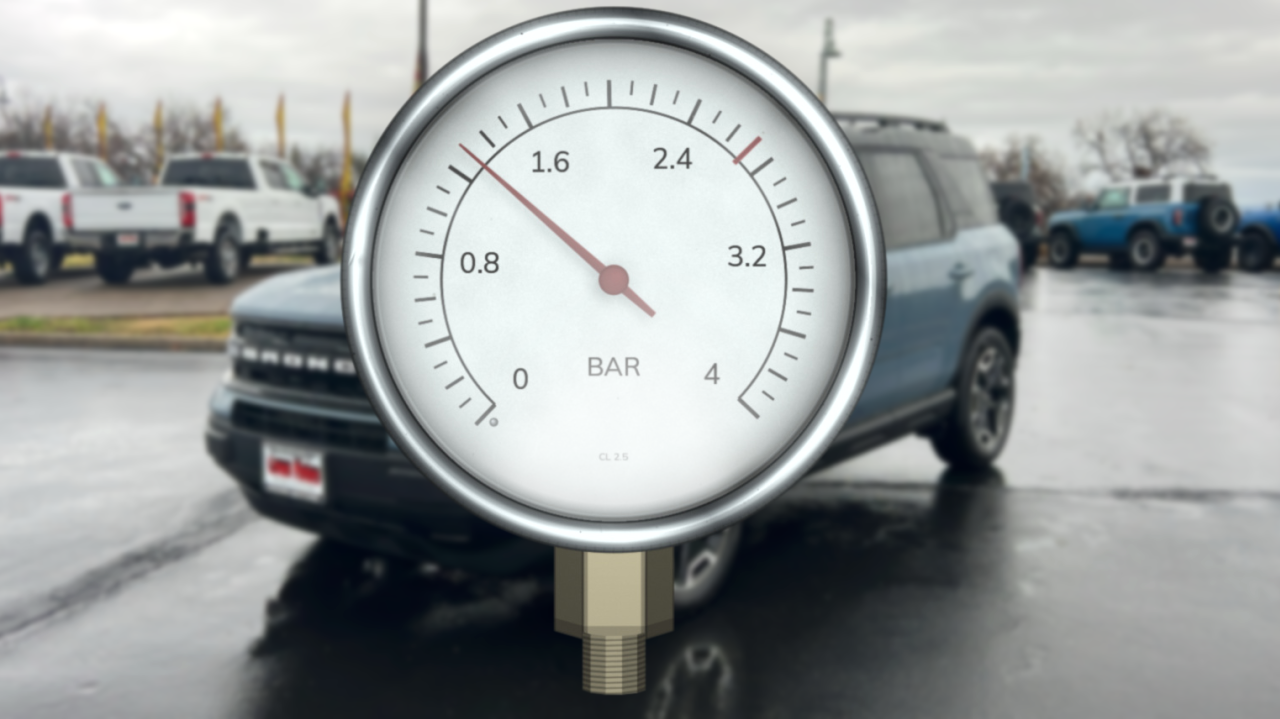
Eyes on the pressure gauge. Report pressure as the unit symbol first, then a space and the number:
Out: bar 1.3
